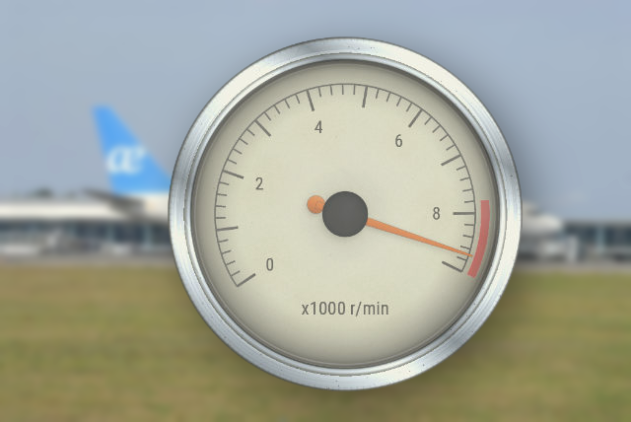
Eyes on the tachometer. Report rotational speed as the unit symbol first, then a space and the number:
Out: rpm 8700
